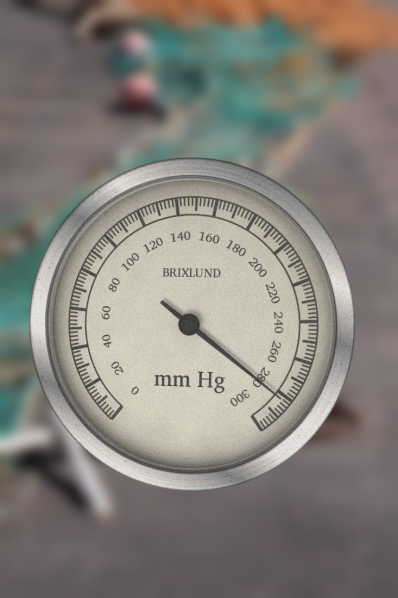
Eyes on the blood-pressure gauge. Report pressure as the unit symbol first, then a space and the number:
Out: mmHg 282
